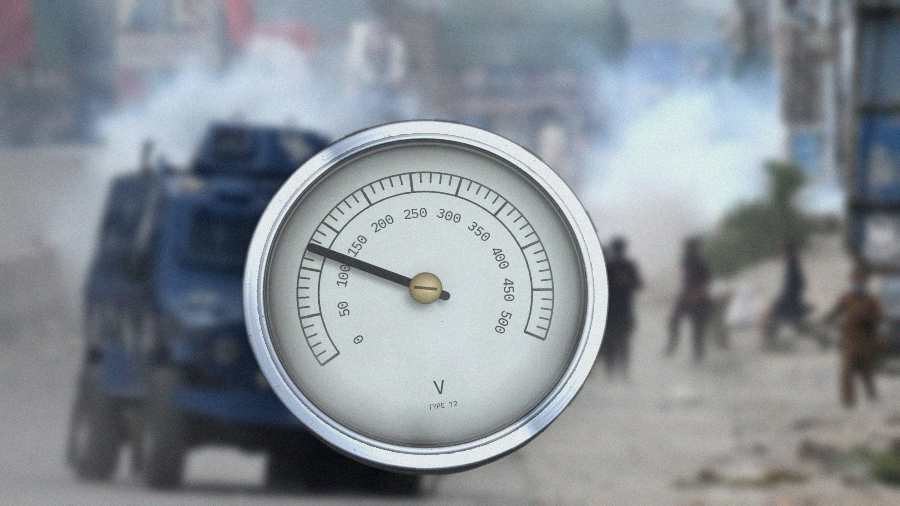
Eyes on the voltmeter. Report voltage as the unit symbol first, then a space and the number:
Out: V 120
